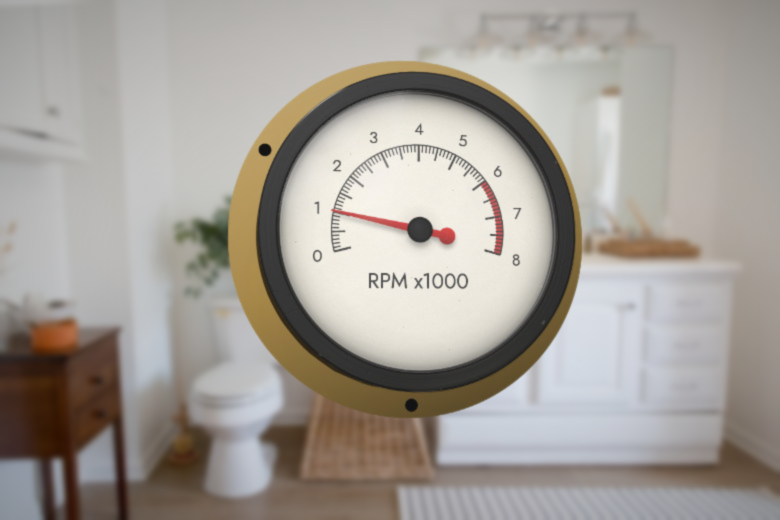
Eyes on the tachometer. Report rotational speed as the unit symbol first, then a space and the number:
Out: rpm 1000
